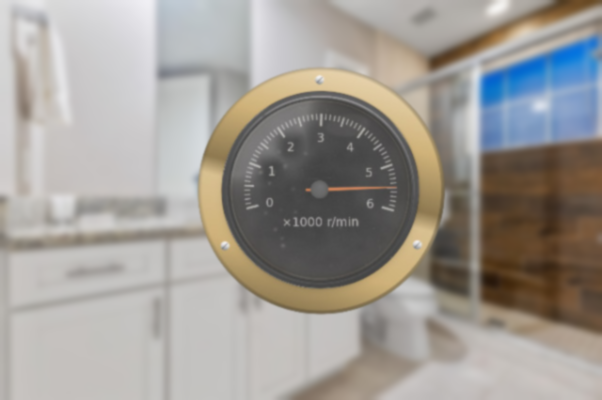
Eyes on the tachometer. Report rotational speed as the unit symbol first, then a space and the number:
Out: rpm 5500
